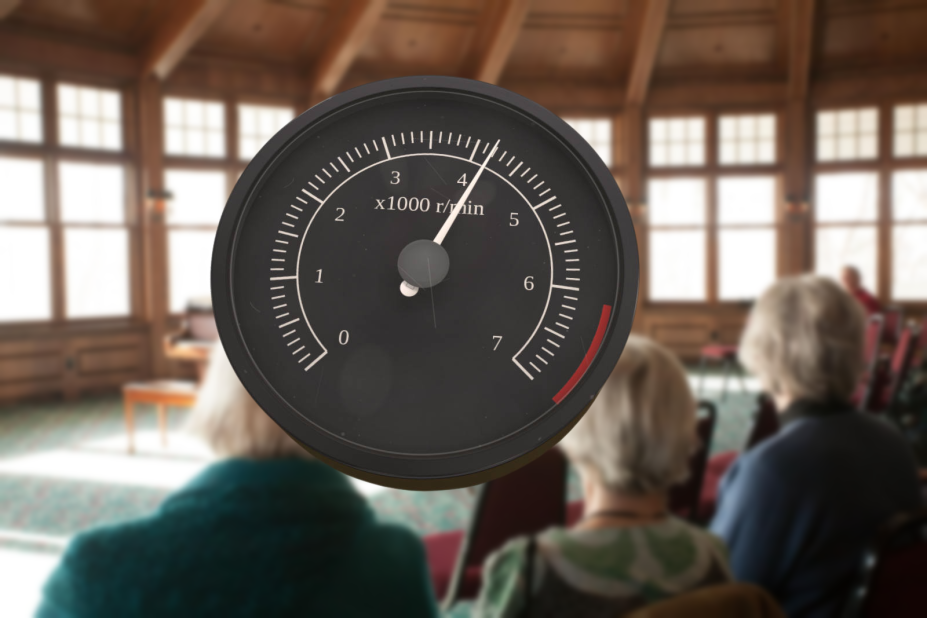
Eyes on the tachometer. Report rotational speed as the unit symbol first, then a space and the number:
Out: rpm 4200
